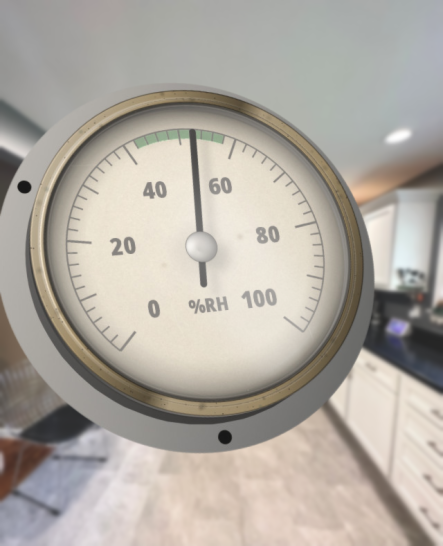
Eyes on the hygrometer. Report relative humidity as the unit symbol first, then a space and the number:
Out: % 52
